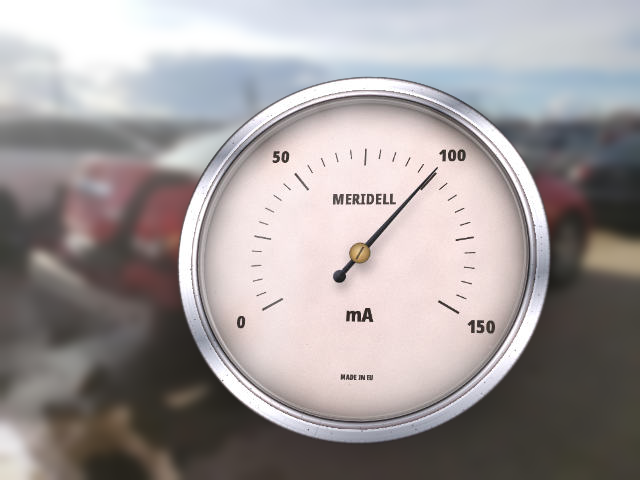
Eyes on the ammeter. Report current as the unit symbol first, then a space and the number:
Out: mA 100
